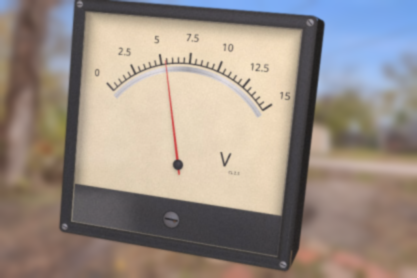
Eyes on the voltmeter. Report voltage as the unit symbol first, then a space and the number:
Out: V 5.5
